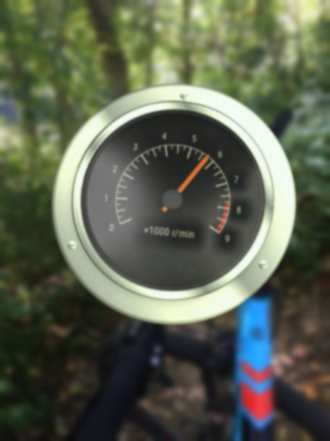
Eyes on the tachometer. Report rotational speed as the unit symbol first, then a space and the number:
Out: rpm 5750
